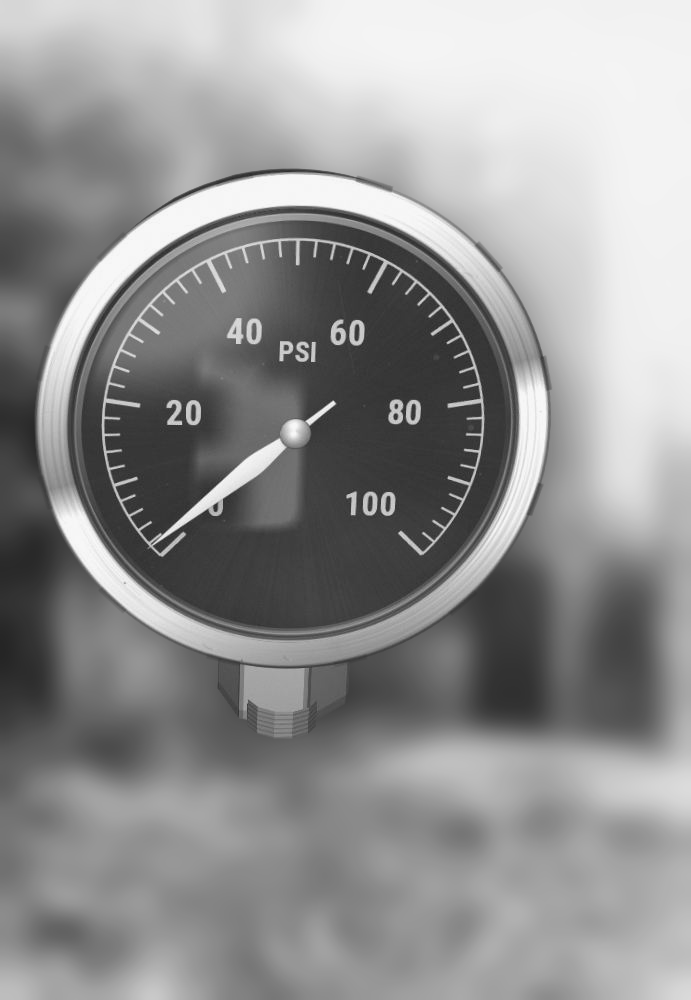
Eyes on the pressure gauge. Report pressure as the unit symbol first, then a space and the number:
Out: psi 2
